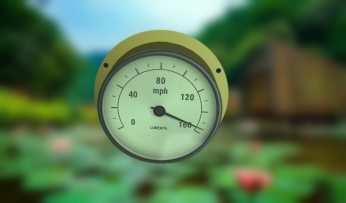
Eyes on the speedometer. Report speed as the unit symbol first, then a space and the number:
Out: mph 155
